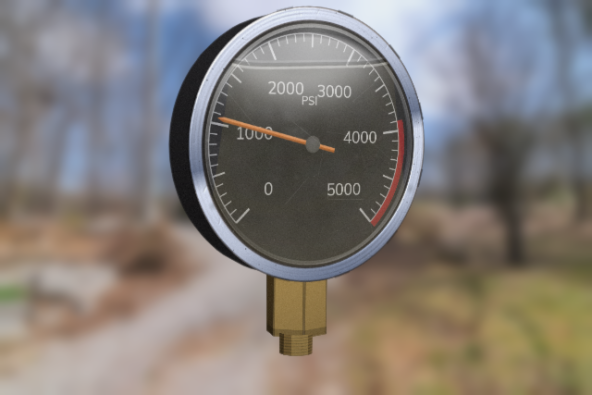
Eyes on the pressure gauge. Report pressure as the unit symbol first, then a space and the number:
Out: psi 1050
